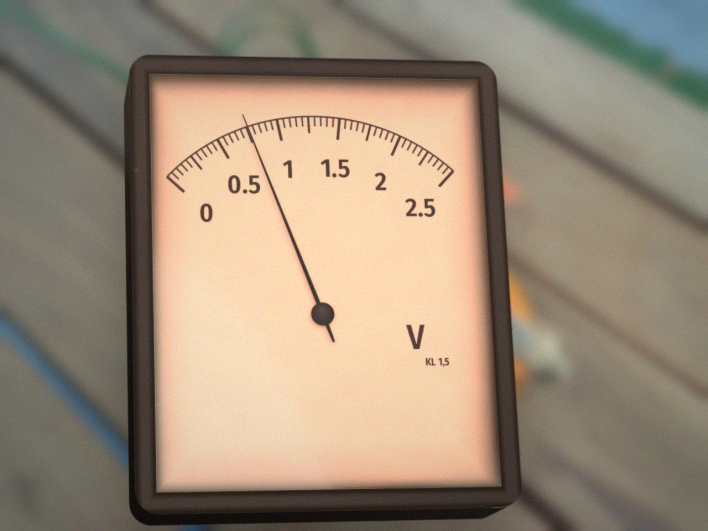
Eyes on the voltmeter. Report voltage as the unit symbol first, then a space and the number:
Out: V 0.75
